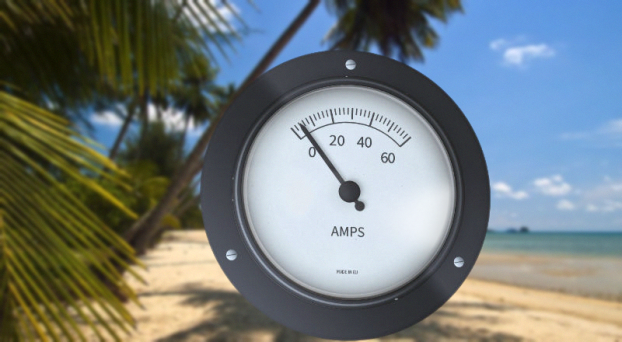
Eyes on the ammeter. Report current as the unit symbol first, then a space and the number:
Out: A 4
